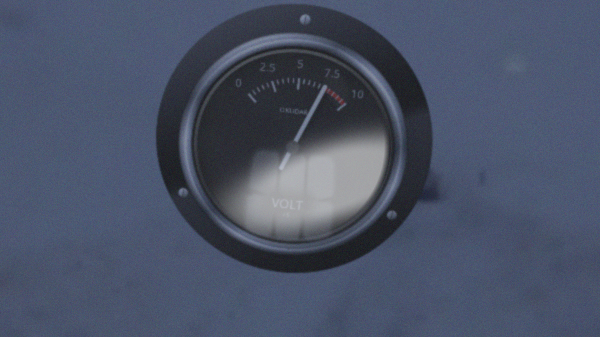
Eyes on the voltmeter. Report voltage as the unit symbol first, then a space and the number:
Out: V 7.5
